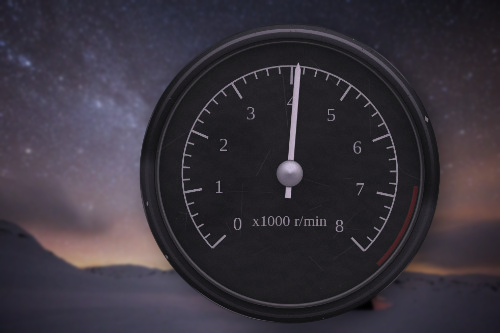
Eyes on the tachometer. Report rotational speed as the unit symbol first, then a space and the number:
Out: rpm 4100
